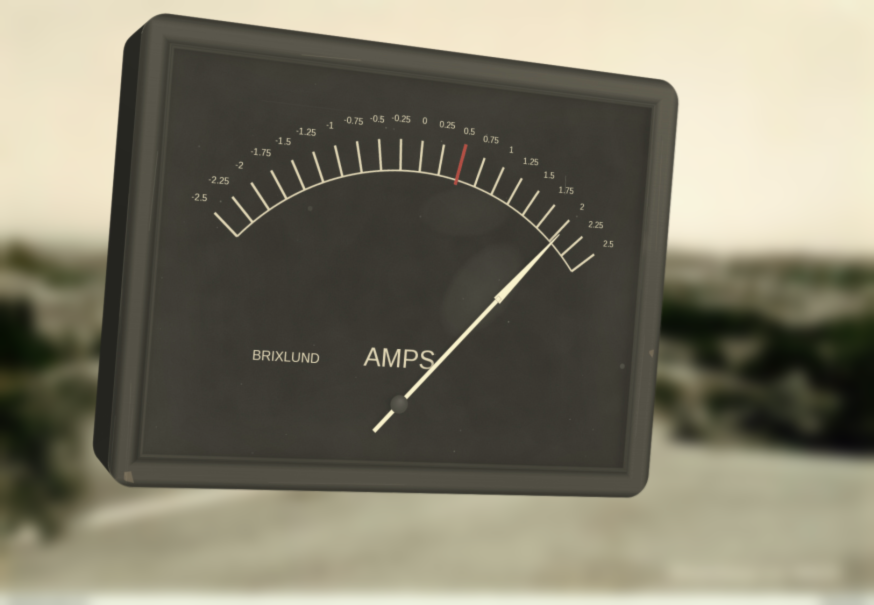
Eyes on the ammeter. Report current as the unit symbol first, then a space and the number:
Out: A 2
